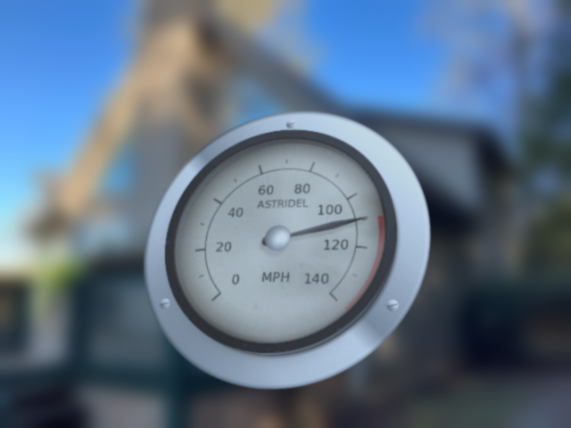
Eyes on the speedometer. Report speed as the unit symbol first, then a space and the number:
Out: mph 110
